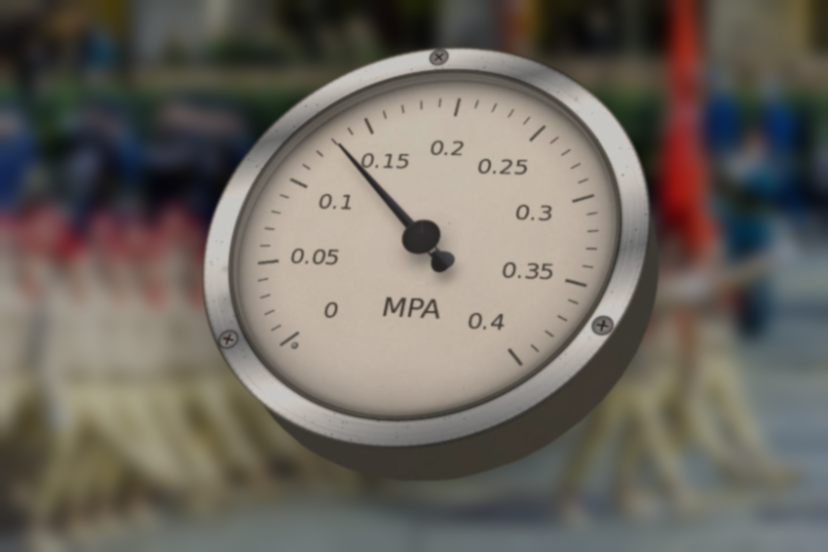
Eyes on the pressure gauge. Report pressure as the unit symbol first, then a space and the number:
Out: MPa 0.13
